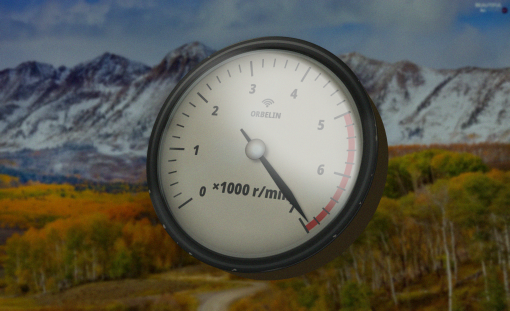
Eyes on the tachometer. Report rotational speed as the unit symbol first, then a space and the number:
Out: rpm 6900
